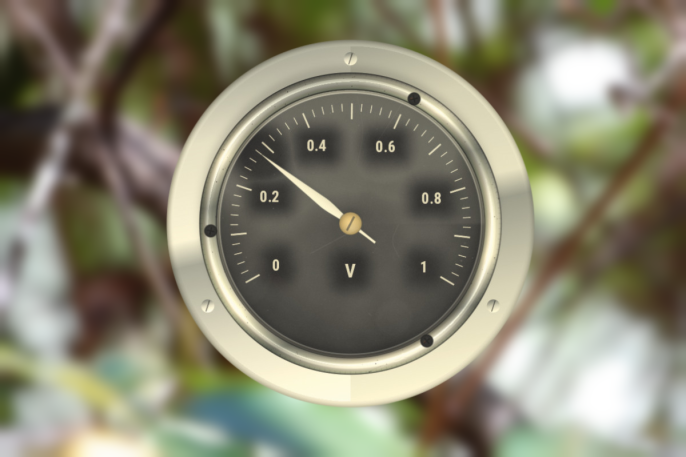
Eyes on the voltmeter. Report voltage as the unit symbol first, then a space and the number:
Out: V 0.28
